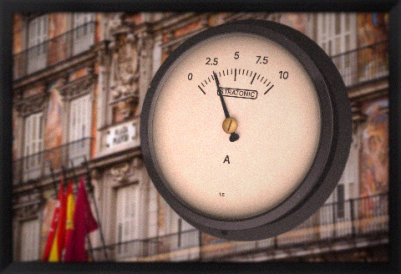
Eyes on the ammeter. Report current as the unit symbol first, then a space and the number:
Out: A 2.5
